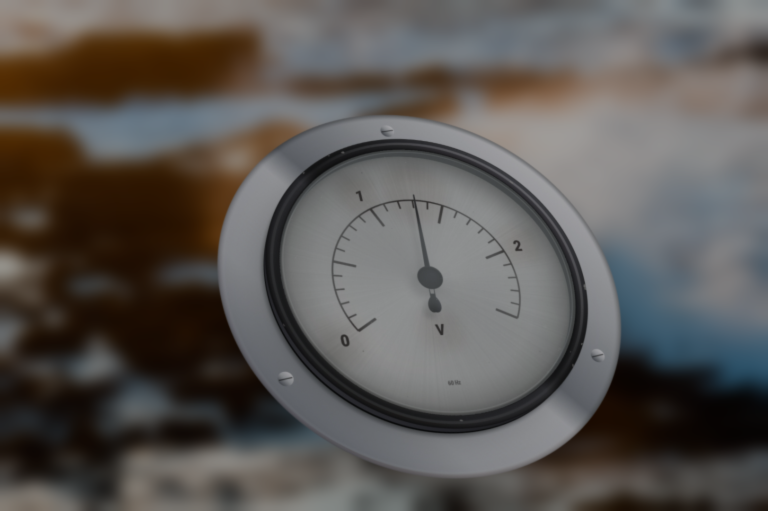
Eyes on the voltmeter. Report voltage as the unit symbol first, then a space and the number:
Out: V 1.3
